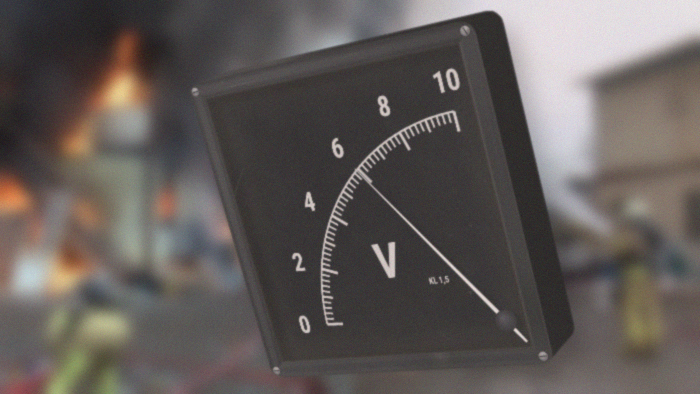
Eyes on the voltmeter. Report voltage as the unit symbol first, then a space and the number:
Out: V 6
